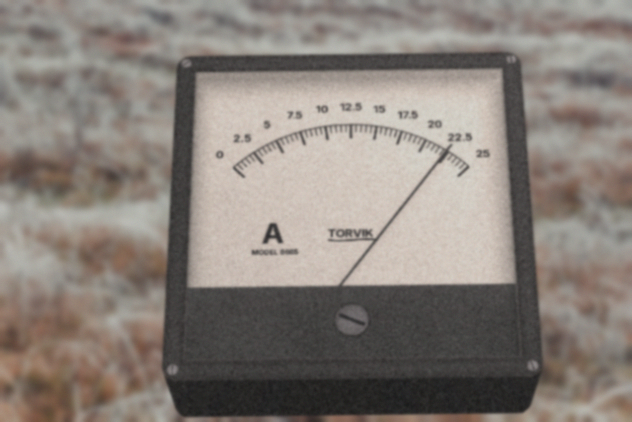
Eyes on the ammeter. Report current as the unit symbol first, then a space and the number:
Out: A 22.5
